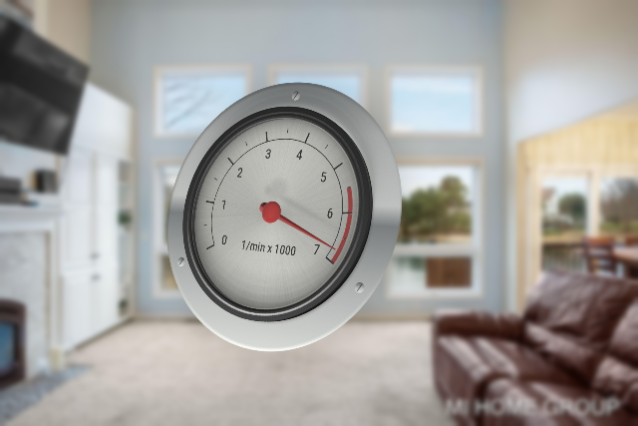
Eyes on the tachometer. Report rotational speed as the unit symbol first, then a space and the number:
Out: rpm 6750
